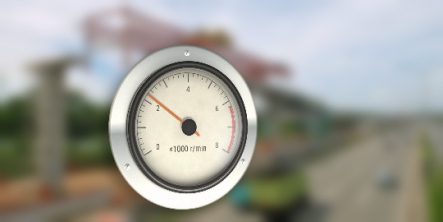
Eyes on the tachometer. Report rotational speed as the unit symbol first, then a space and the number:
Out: rpm 2200
